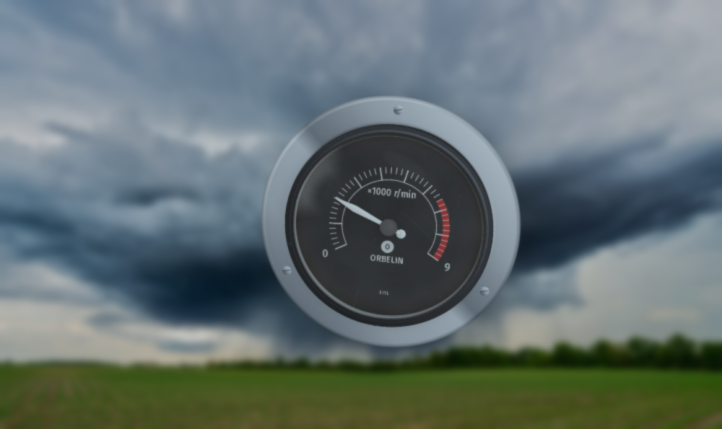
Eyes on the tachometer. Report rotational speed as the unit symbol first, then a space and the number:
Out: rpm 2000
